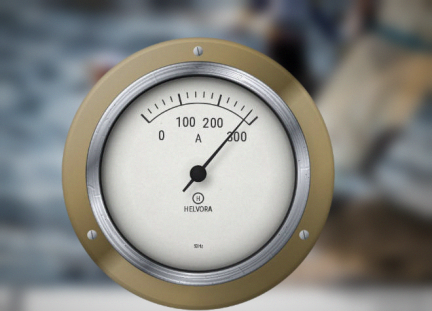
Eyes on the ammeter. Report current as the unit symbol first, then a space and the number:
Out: A 280
